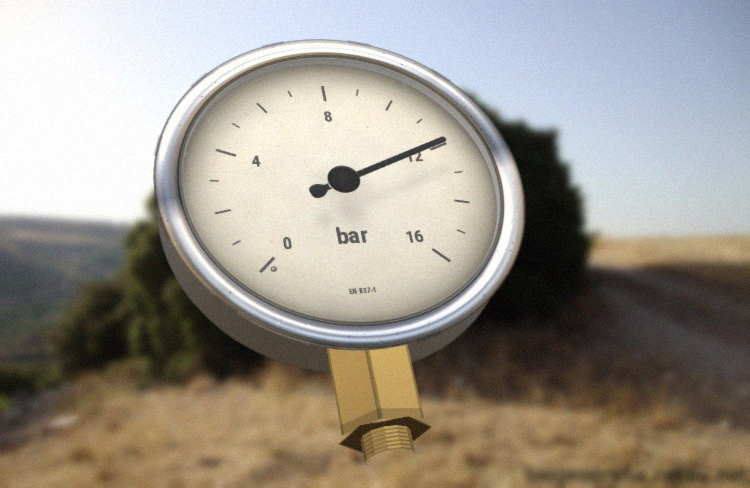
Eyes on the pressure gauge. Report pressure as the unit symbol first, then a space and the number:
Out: bar 12
